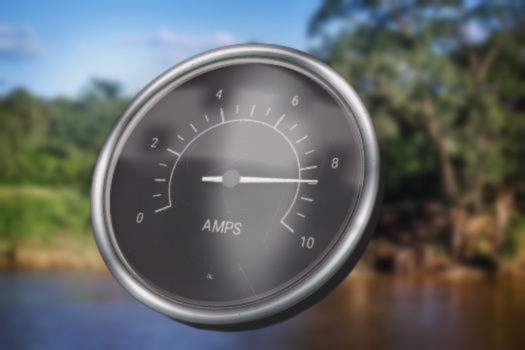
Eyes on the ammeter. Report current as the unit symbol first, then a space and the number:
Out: A 8.5
